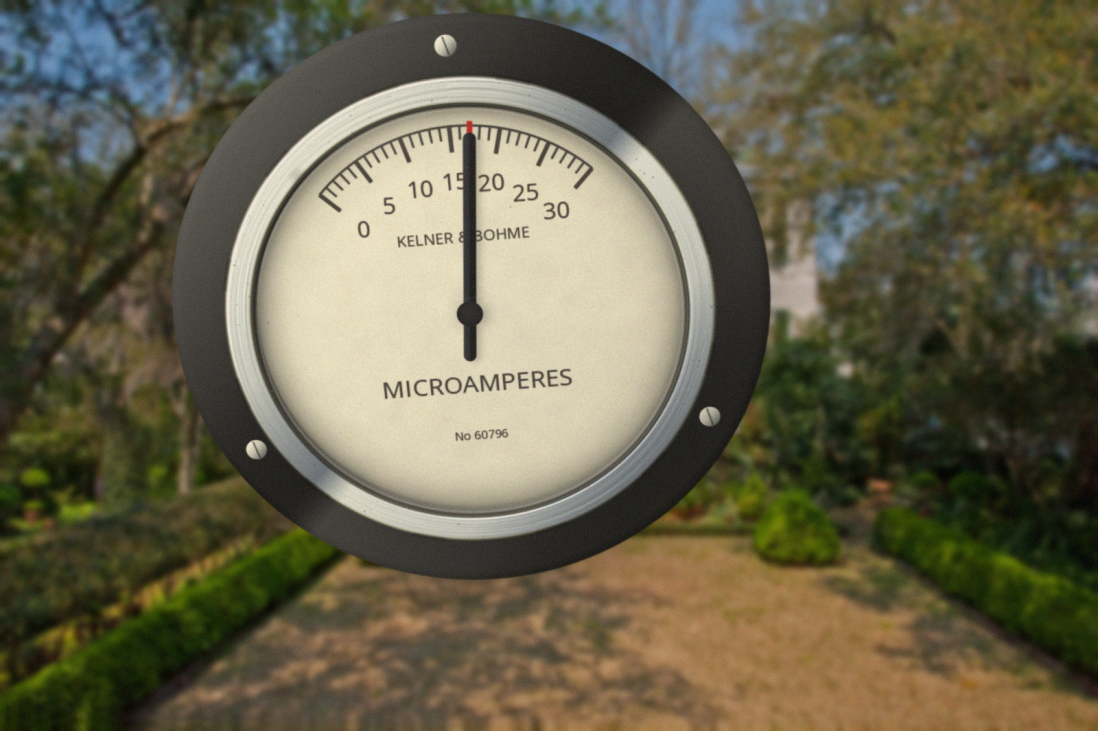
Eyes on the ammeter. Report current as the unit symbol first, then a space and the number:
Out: µA 17
